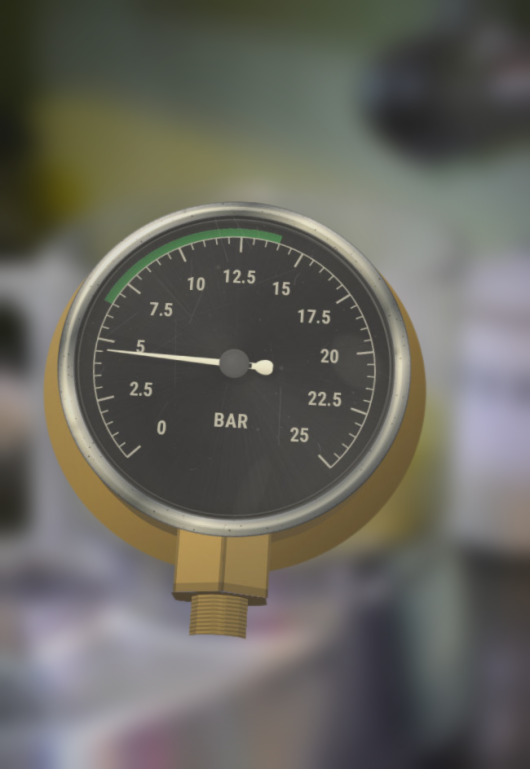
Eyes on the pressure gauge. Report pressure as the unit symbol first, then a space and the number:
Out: bar 4.5
